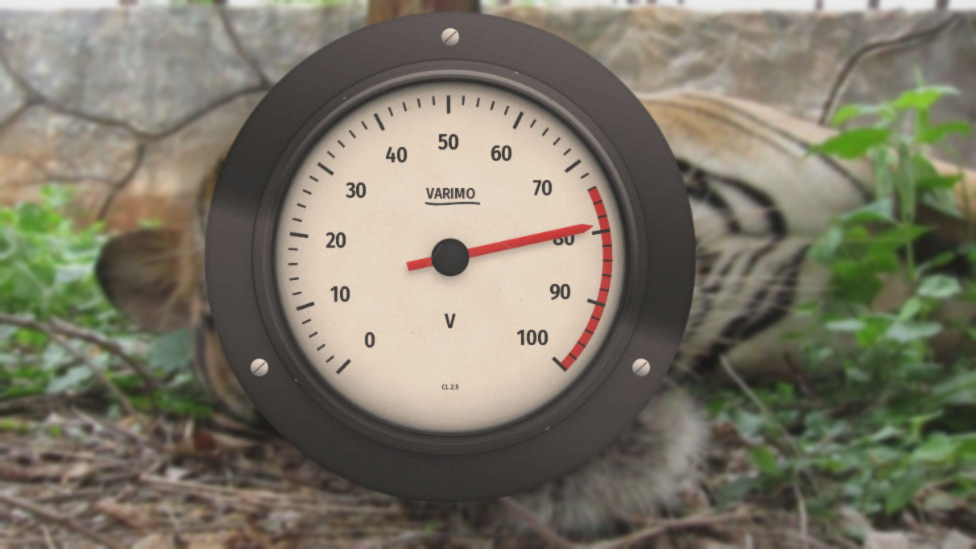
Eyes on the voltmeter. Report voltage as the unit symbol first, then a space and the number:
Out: V 79
